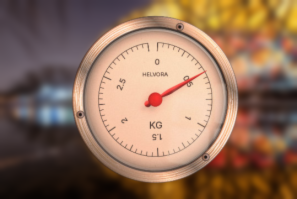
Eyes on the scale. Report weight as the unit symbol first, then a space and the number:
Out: kg 0.5
